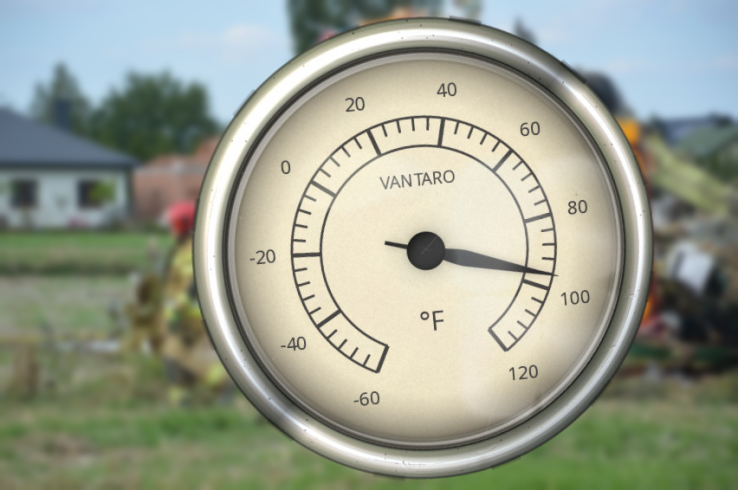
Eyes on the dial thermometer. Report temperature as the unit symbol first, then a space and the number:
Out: °F 96
